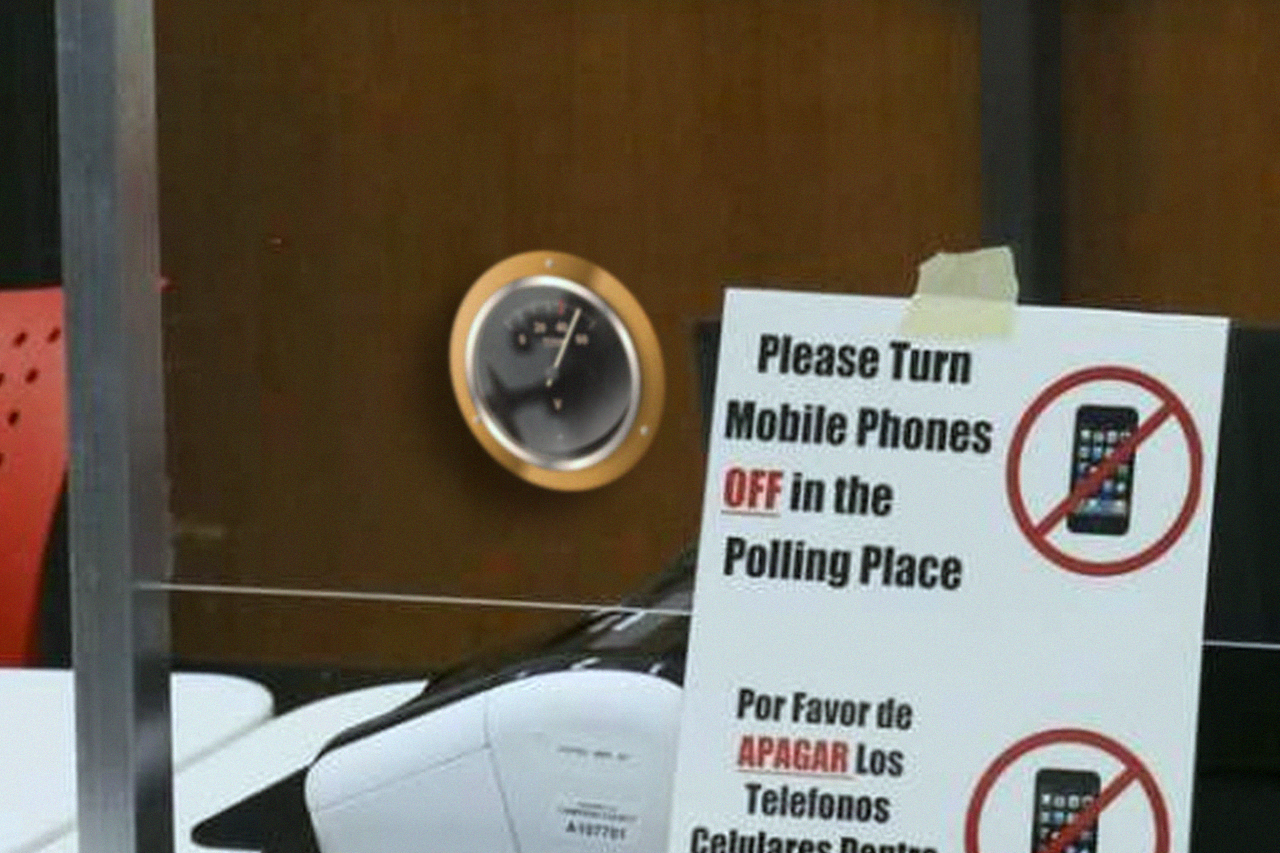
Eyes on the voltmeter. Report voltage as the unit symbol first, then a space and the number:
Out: V 50
